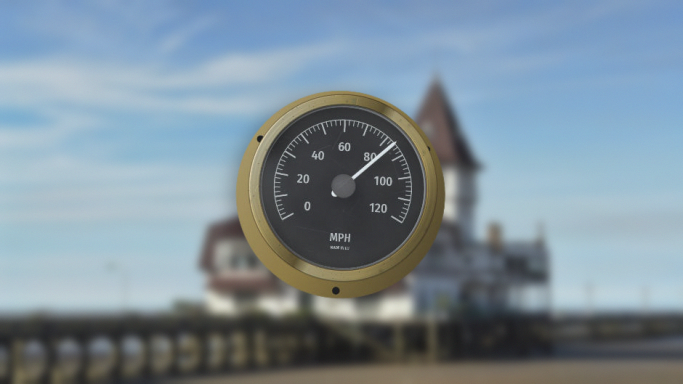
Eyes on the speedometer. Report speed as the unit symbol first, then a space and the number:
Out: mph 84
